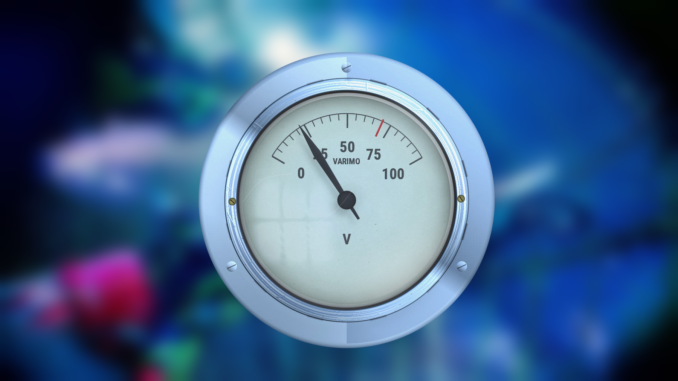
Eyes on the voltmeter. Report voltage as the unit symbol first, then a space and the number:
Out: V 22.5
